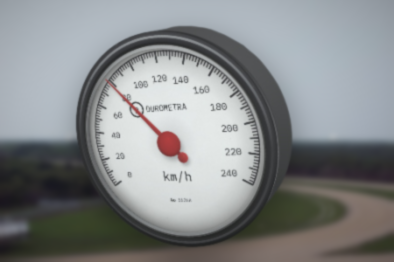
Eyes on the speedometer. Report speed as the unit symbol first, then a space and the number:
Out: km/h 80
